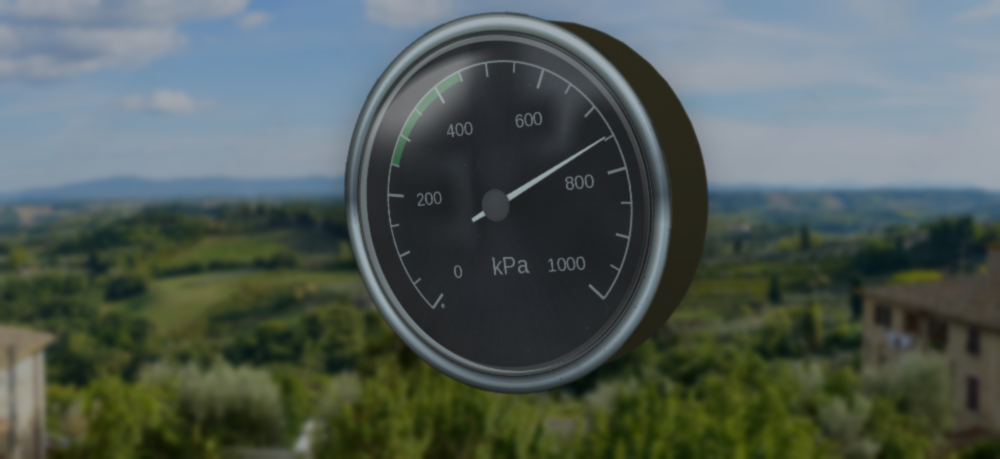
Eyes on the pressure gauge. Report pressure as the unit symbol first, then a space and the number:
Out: kPa 750
